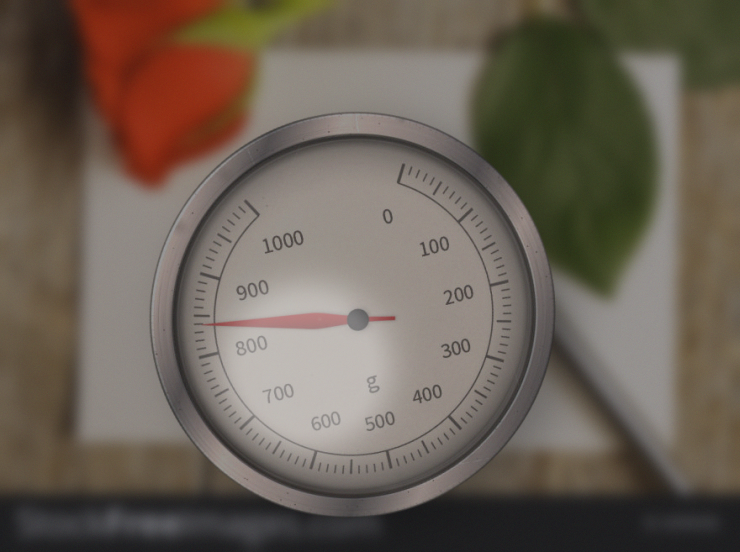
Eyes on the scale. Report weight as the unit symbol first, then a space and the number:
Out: g 840
